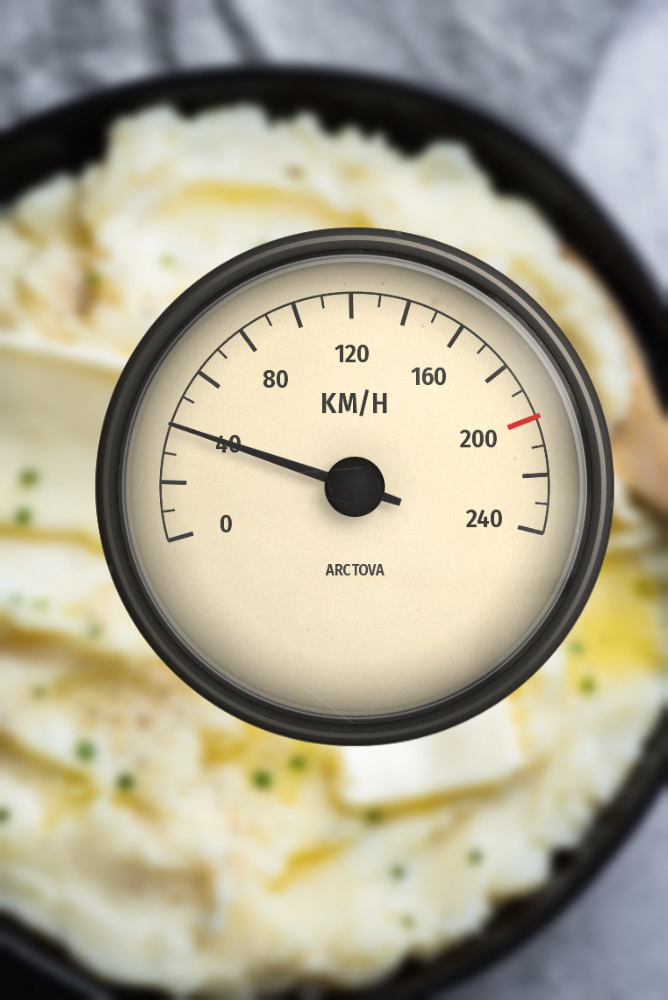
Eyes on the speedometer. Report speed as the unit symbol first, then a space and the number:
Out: km/h 40
